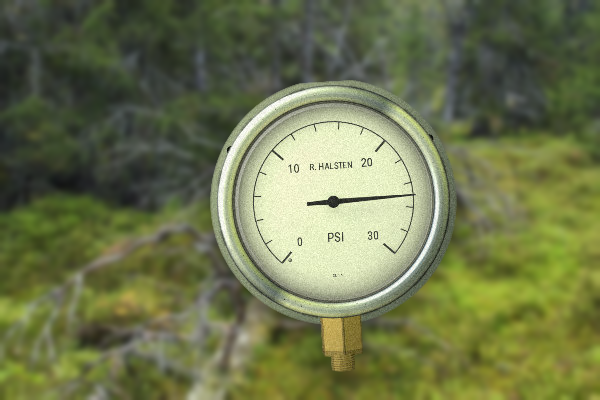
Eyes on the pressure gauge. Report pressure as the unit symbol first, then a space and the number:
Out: psi 25
